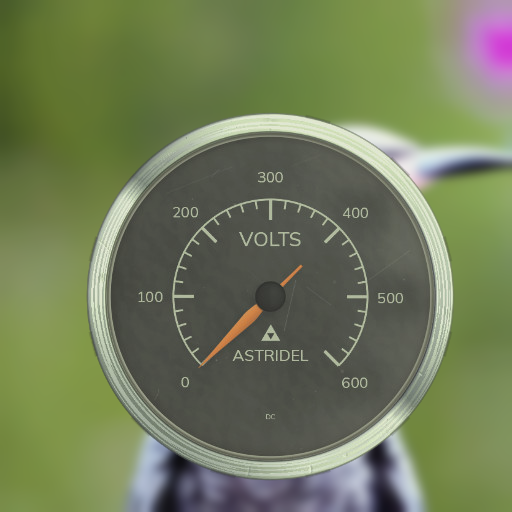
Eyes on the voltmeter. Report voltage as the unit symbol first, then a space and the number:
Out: V 0
